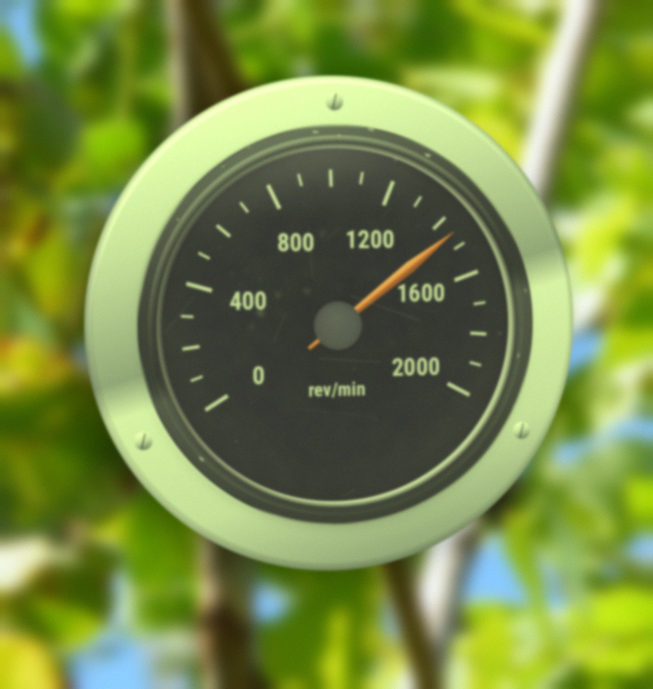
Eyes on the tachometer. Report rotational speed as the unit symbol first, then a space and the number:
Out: rpm 1450
